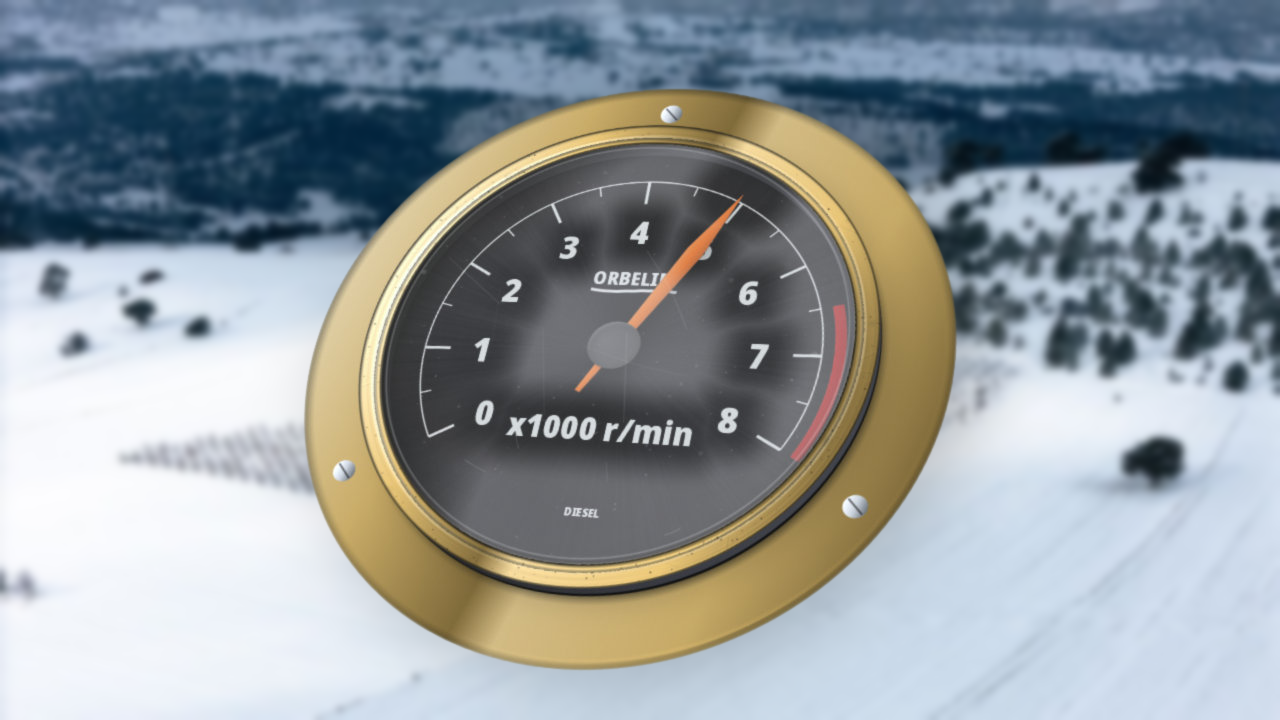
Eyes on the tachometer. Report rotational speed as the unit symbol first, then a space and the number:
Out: rpm 5000
